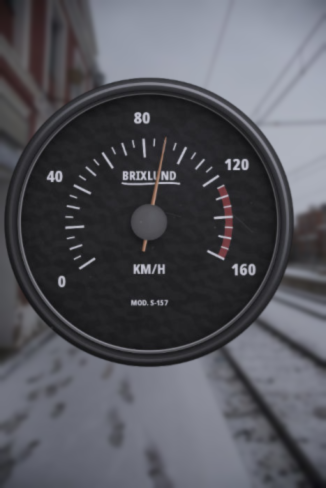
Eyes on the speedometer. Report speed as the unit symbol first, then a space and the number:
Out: km/h 90
